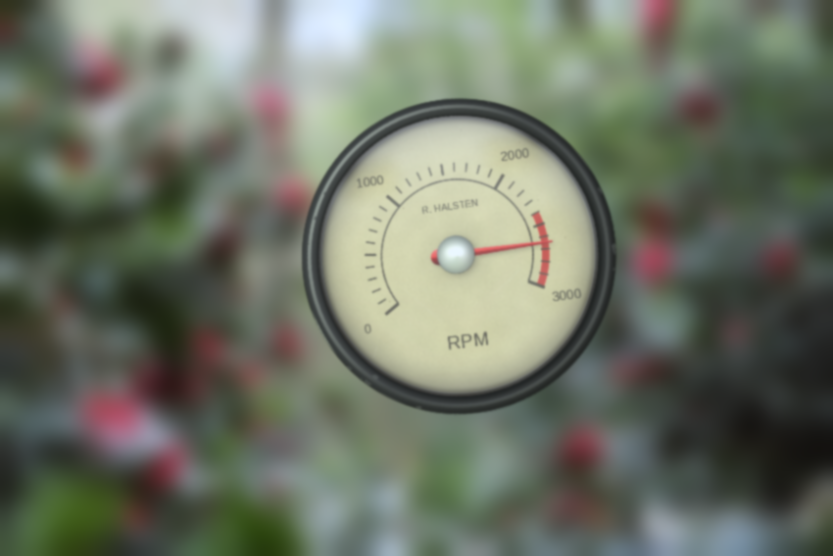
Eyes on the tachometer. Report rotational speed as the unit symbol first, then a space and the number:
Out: rpm 2650
